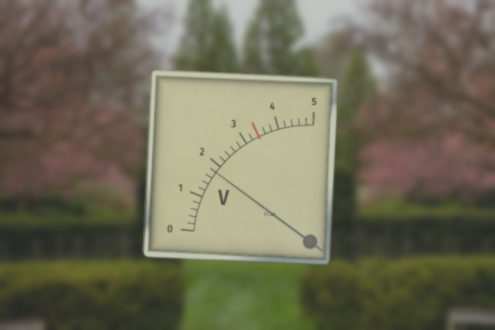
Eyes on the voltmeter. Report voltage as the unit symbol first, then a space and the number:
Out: V 1.8
